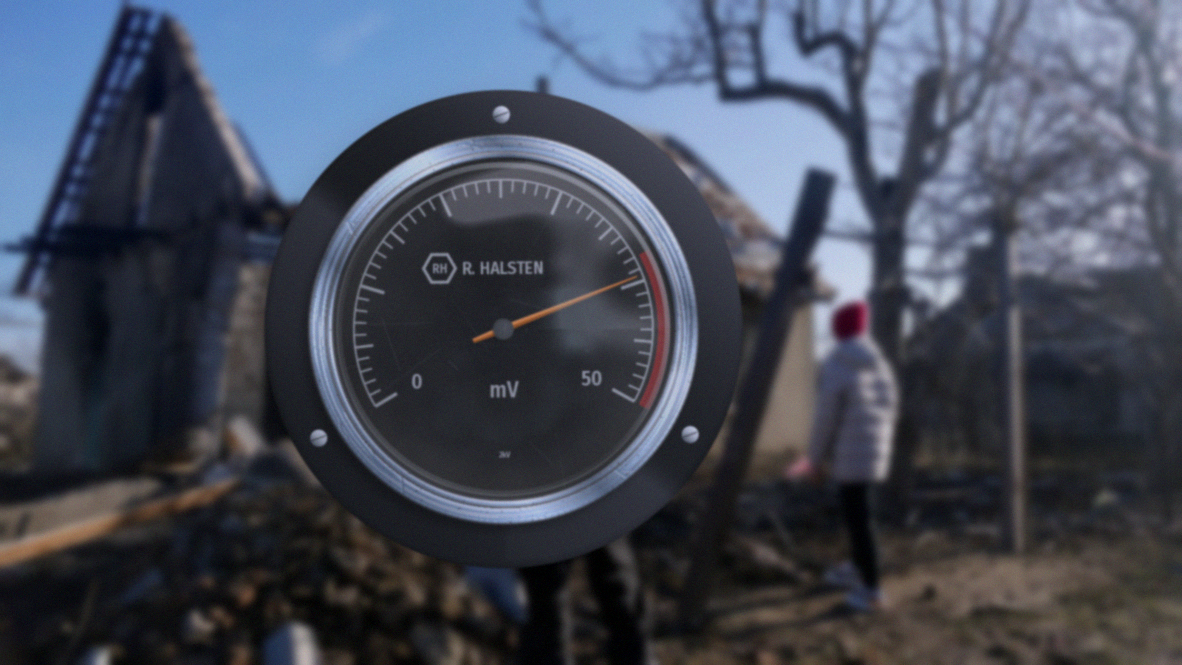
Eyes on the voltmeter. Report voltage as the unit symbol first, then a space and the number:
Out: mV 39.5
